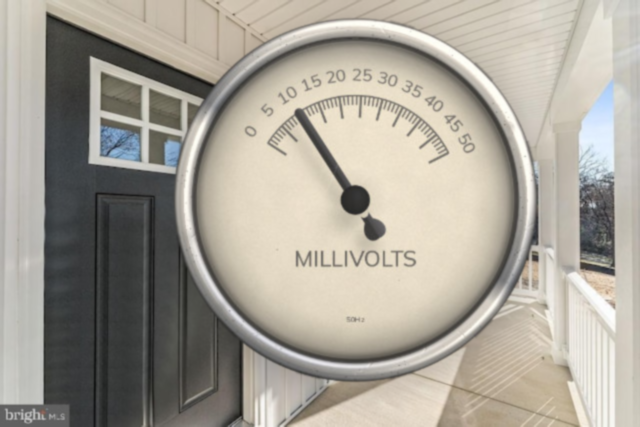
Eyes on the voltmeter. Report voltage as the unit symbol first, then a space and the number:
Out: mV 10
